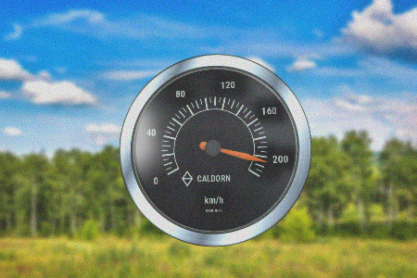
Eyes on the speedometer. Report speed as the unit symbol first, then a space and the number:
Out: km/h 205
